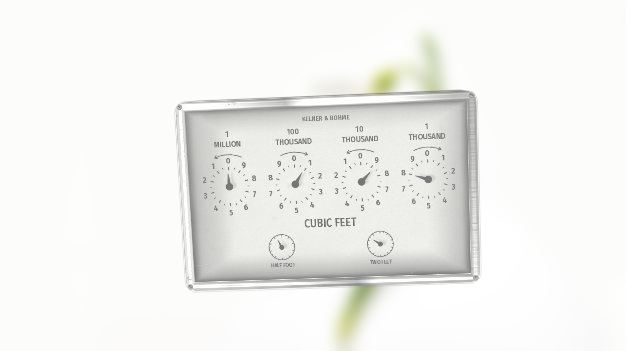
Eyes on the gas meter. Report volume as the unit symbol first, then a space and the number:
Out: ft³ 8800
